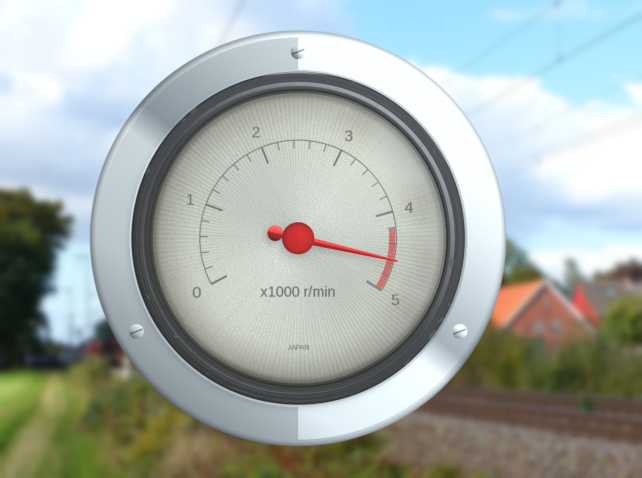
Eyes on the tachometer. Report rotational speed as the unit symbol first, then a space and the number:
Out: rpm 4600
